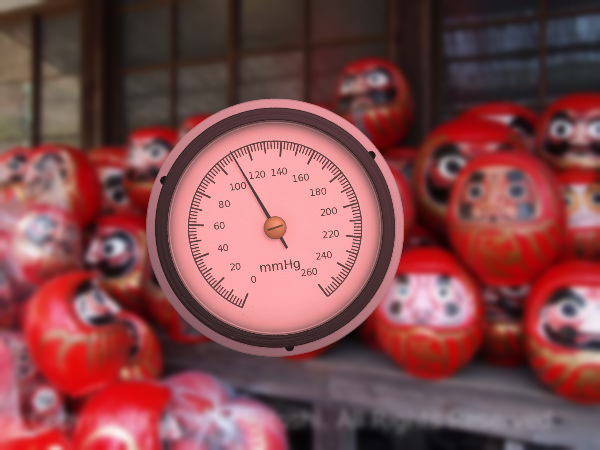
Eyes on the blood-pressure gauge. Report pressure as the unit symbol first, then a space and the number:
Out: mmHg 110
